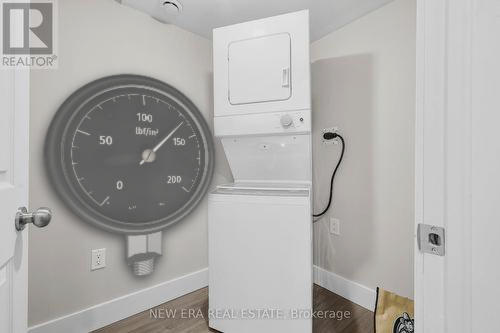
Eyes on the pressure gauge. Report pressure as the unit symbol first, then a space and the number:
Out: psi 135
